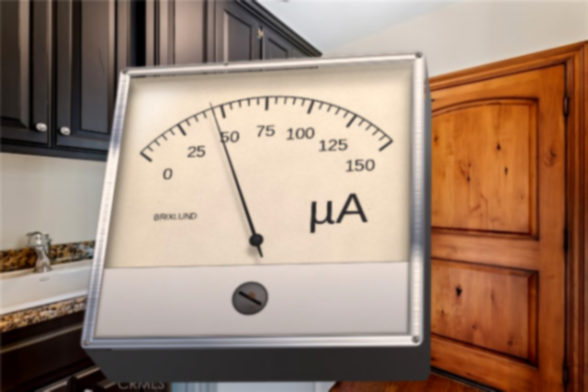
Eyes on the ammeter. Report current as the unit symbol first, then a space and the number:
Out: µA 45
